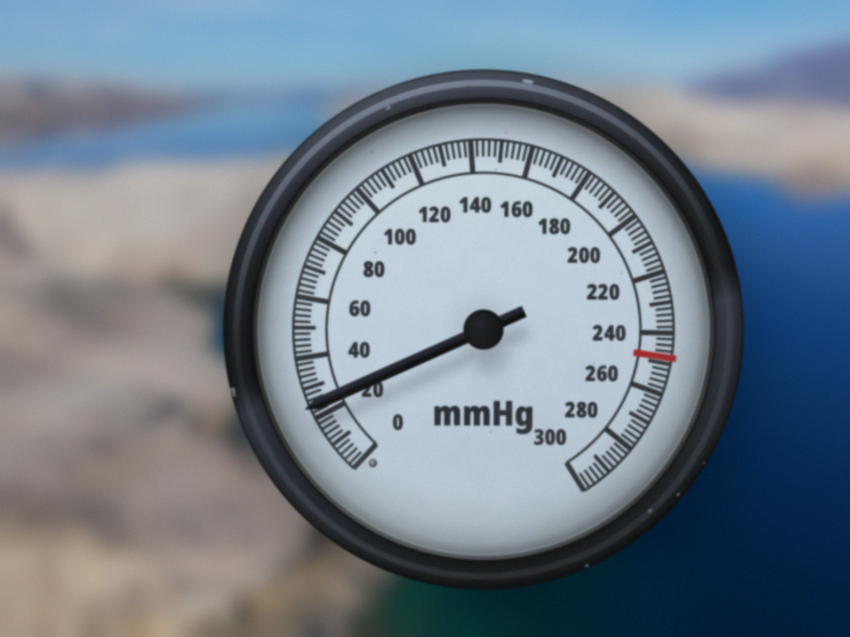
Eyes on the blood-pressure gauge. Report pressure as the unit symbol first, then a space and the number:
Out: mmHg 24
